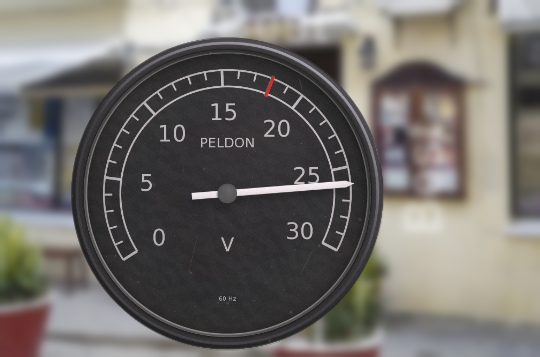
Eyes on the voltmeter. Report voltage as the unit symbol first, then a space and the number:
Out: V 26
